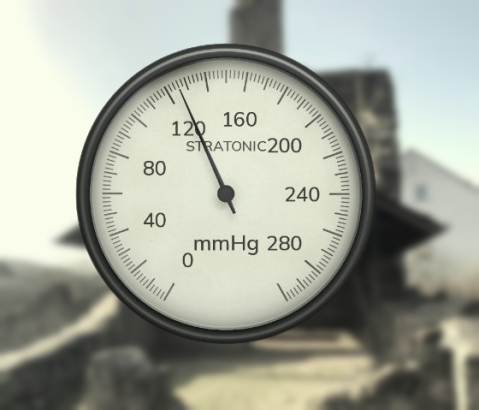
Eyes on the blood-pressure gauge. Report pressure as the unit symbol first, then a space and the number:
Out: mmHg 126
